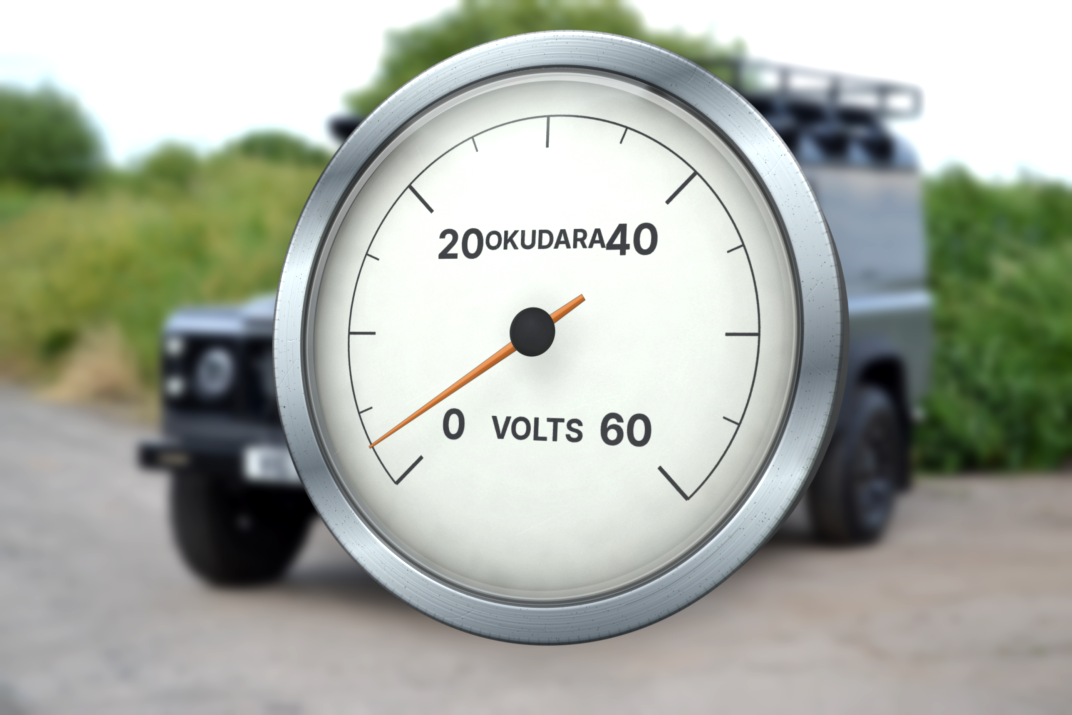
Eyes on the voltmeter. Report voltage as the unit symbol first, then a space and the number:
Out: V 2.5
